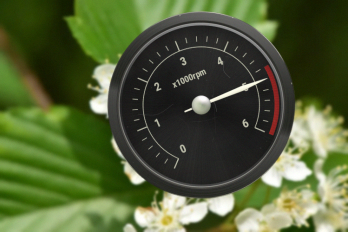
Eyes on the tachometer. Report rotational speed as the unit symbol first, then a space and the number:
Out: rpm 5000
